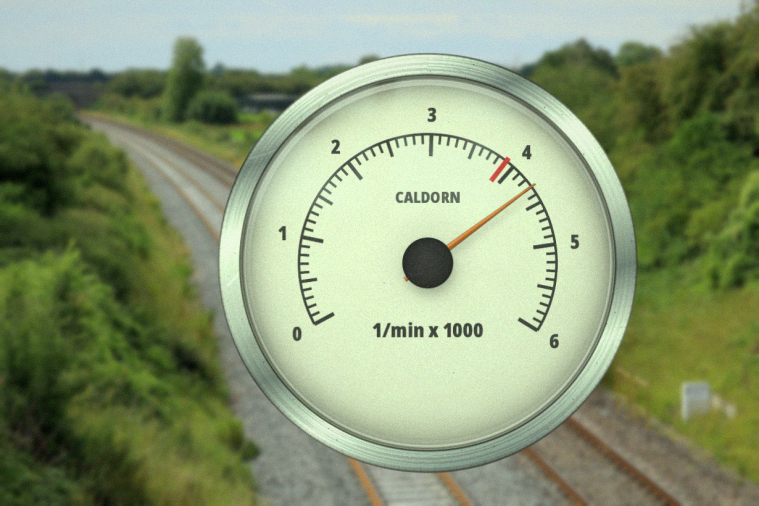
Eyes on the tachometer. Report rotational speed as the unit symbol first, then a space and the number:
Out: rpm 4300
